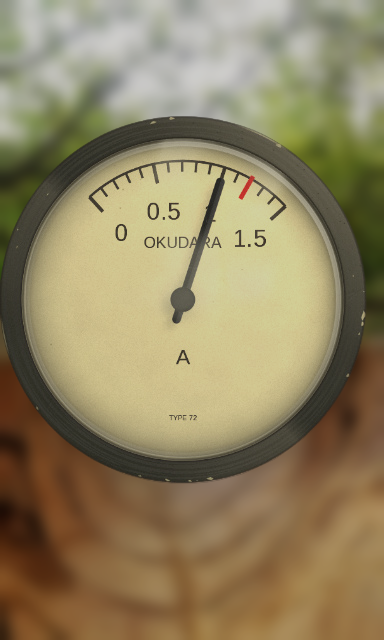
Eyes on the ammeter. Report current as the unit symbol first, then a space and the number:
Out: A 1
